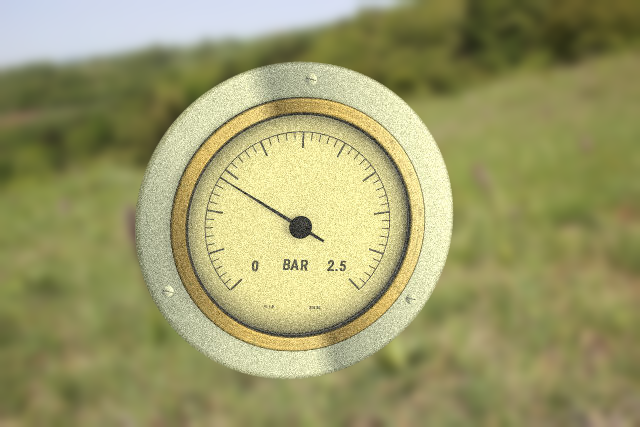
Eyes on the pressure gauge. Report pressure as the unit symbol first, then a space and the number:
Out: bar 0.7
